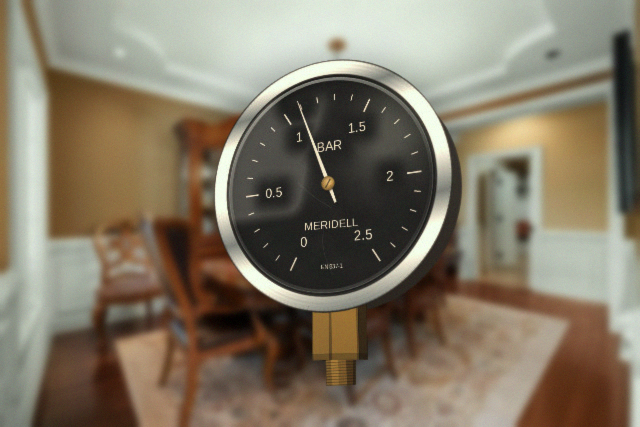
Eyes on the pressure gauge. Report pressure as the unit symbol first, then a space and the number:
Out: bar 1.1
